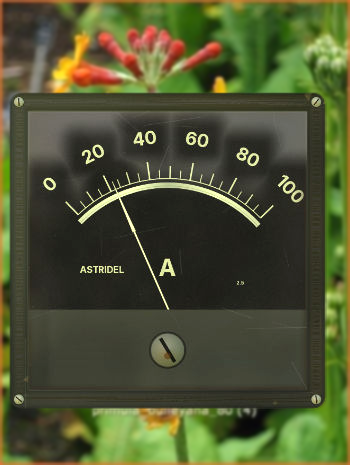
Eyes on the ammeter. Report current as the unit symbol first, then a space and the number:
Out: A 22.5
